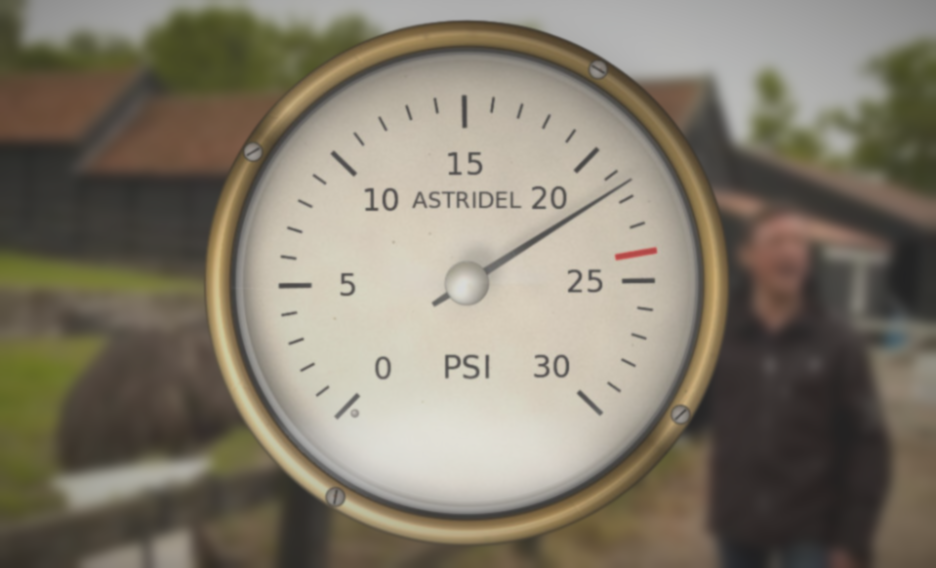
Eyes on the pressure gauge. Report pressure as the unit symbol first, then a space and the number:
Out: psi 21.5
